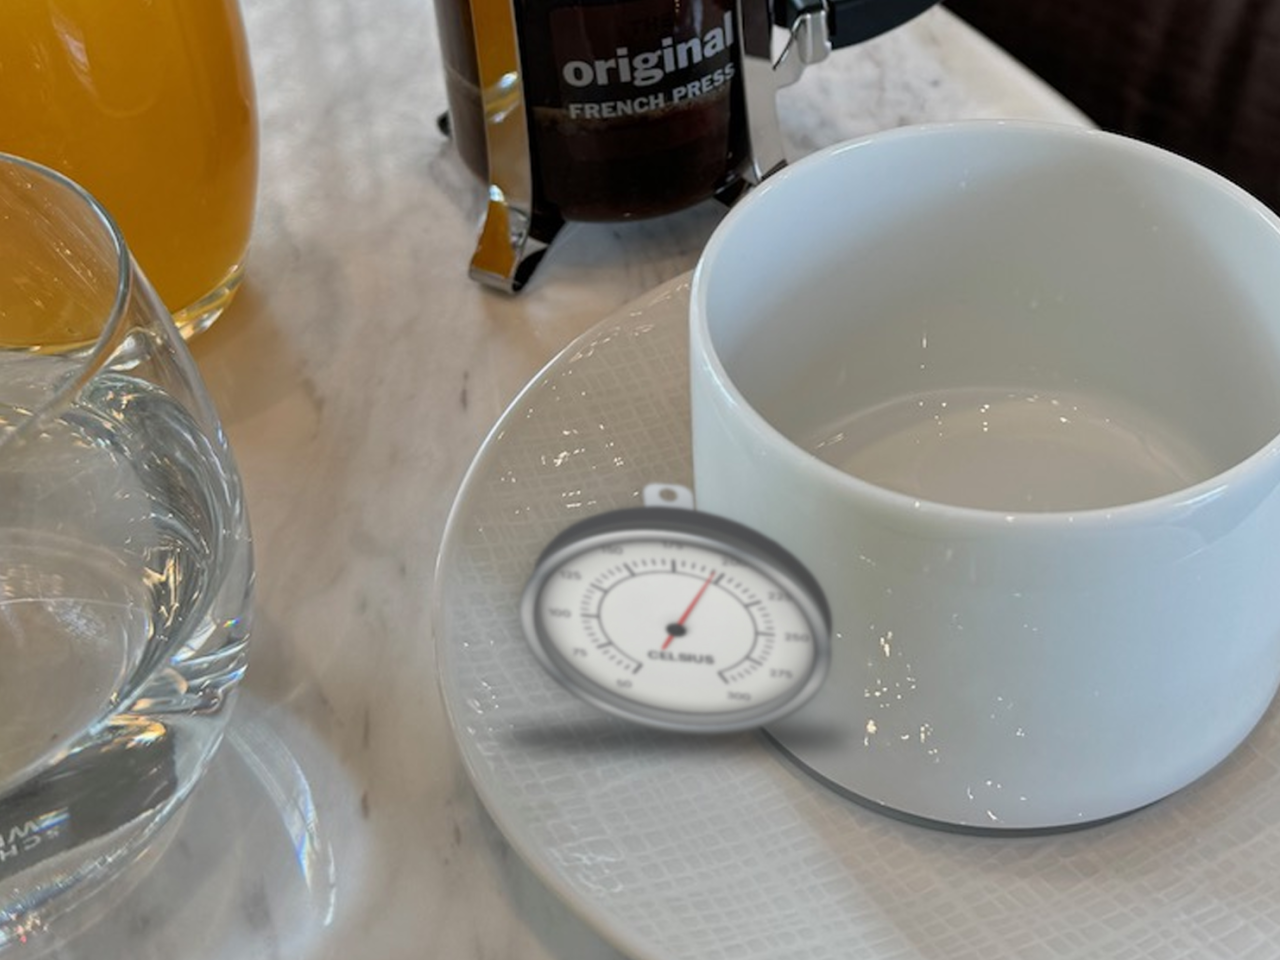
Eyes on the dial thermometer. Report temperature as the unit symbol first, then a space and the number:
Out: °C 195
